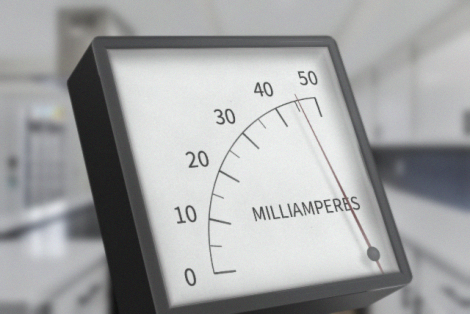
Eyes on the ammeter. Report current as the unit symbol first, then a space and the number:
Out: mA 45
